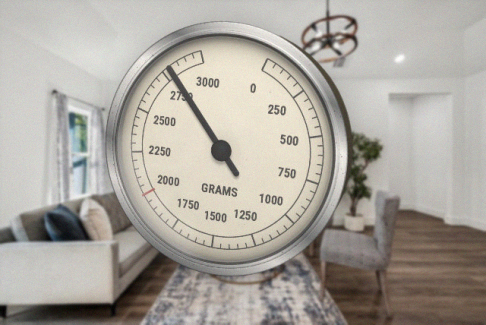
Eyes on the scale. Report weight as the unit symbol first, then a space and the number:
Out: g 2800
